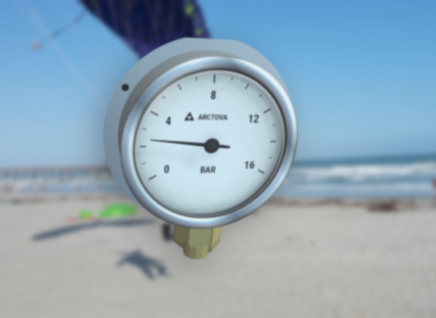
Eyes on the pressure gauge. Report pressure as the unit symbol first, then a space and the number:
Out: bar 2.5
